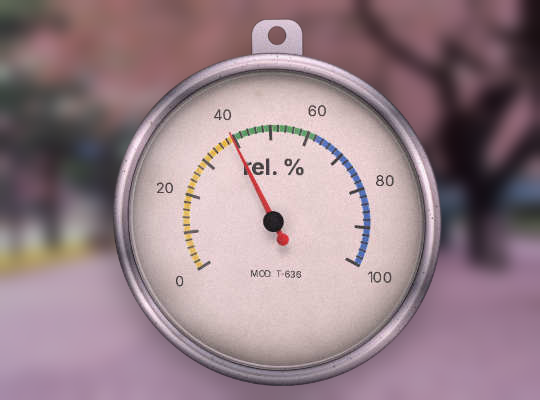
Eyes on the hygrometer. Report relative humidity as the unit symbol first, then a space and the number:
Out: % 40
